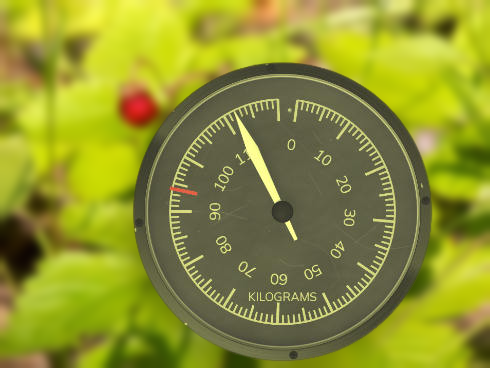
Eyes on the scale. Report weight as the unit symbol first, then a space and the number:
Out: kg 112
